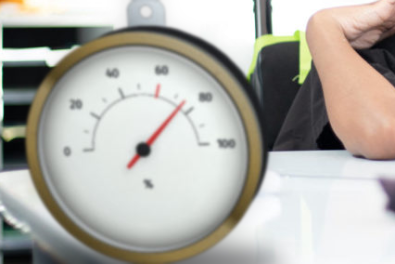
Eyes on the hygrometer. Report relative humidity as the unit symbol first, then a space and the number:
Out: % 75
